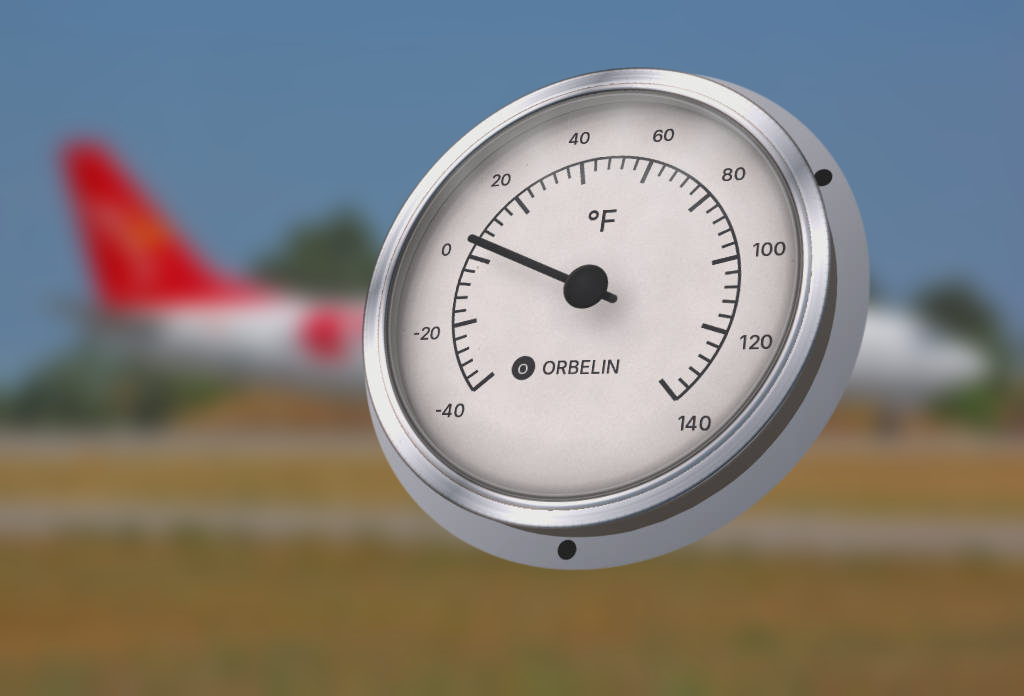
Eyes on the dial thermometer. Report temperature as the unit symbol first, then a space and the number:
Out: °F 4
